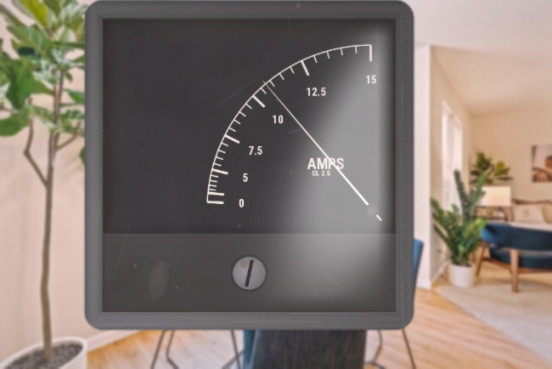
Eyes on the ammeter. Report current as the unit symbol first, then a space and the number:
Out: A 10.75
